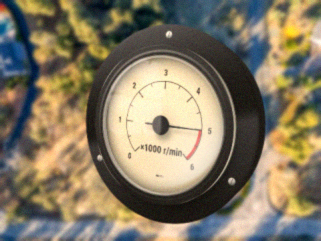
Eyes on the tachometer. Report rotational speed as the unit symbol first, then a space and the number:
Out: rpm 5000
